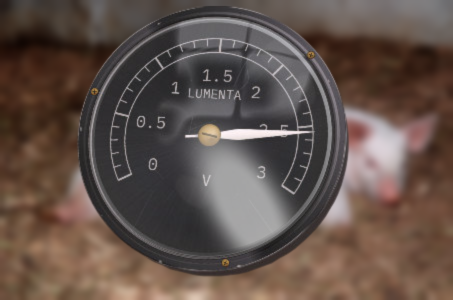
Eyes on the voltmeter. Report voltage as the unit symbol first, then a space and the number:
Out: V 2.55
